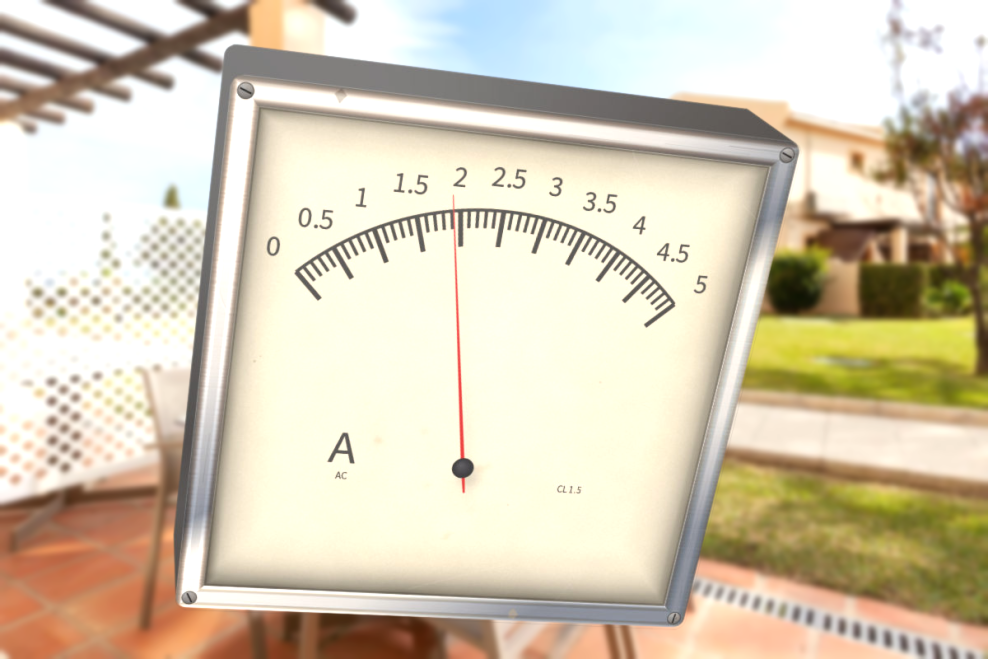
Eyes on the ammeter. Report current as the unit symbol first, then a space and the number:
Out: A 1.9
